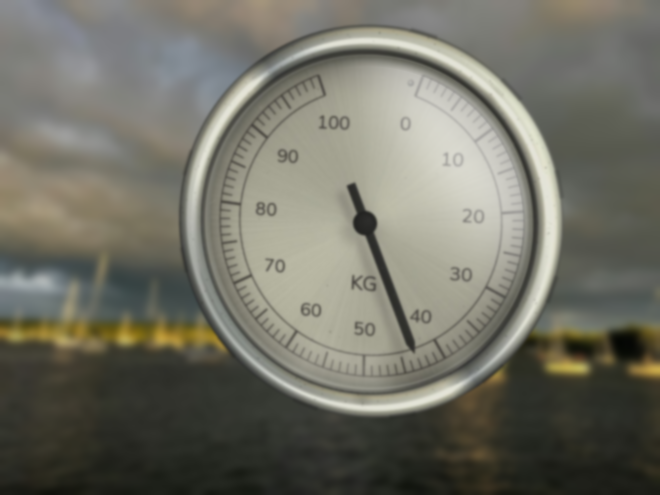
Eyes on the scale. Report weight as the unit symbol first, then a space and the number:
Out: kg 43
